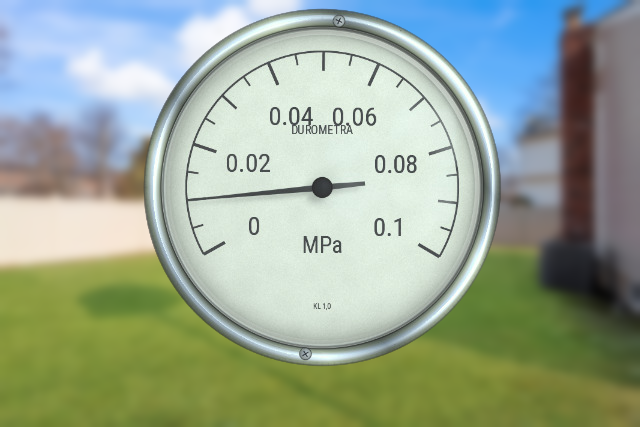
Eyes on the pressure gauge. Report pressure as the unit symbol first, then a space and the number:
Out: MPa 0.01
